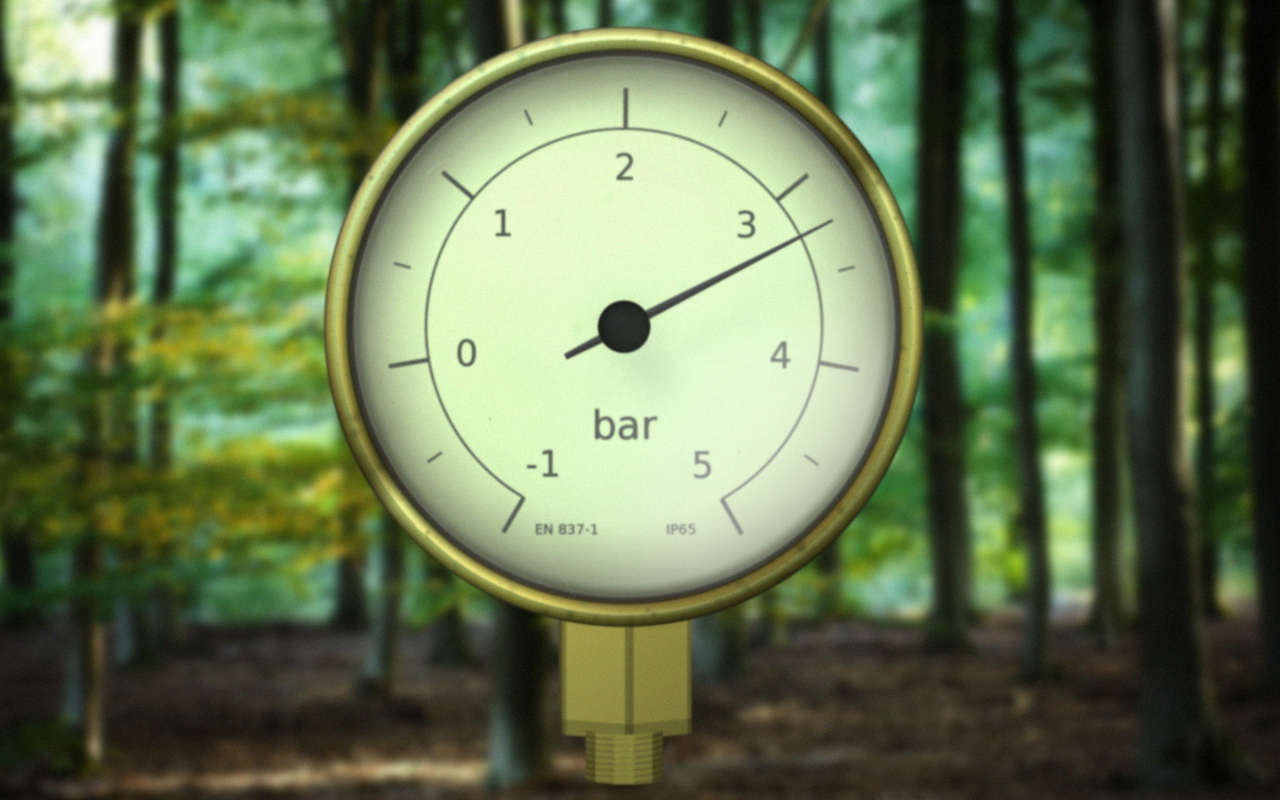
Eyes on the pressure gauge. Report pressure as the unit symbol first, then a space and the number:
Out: bar 3.25
